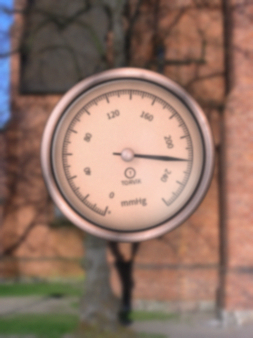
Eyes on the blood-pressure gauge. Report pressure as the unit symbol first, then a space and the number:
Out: mmHg 220
